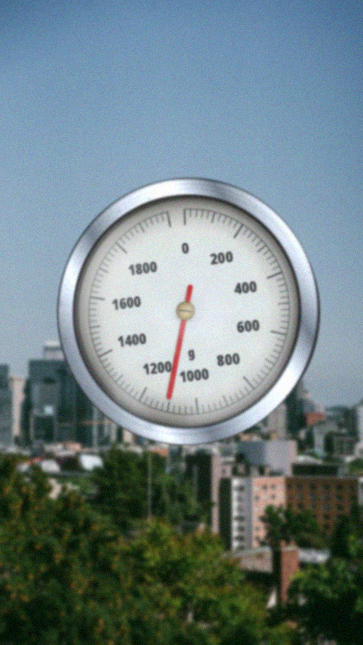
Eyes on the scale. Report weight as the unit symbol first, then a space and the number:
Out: g 1100
